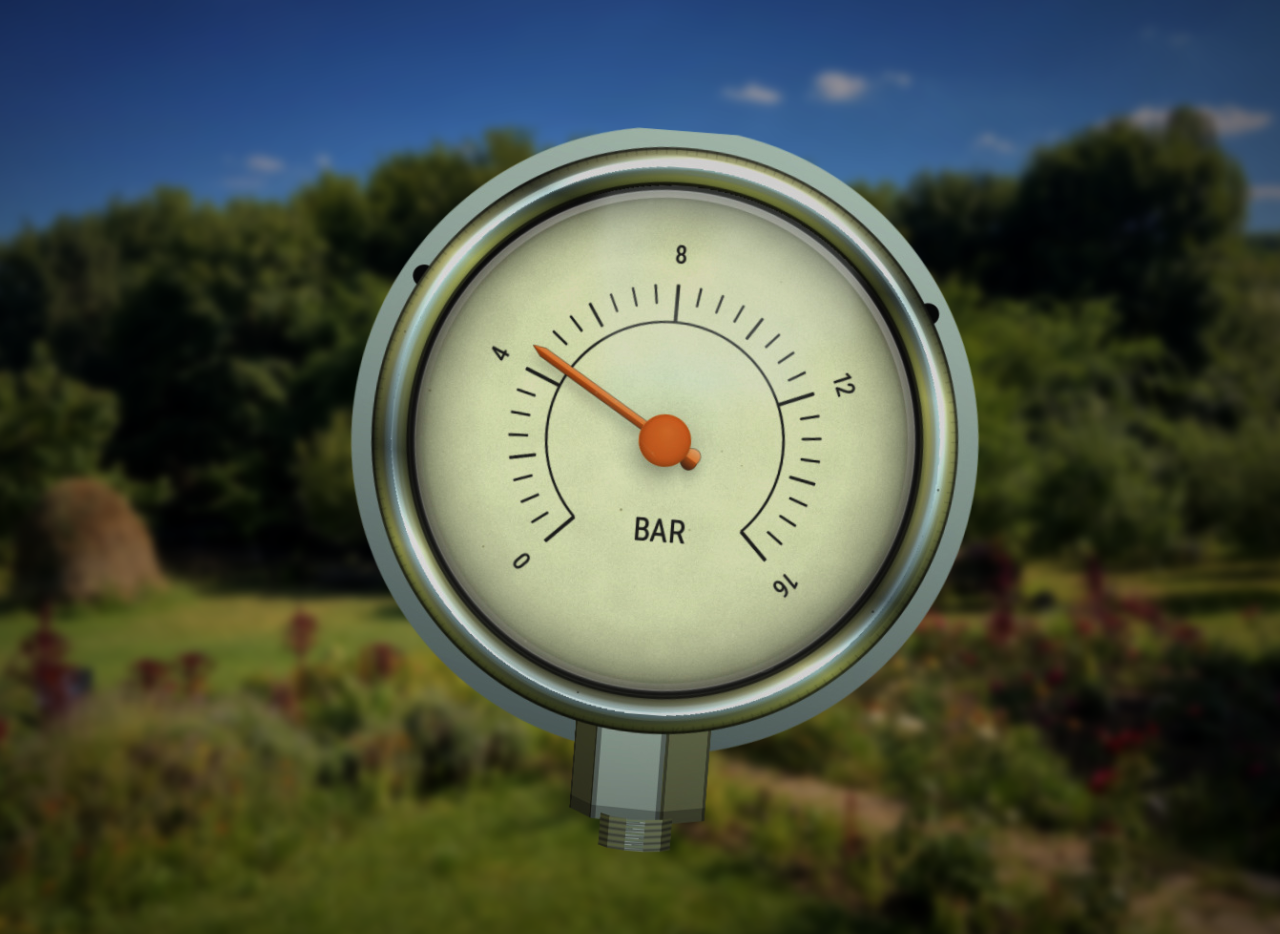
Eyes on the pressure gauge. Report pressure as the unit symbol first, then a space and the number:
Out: bar 4.5
